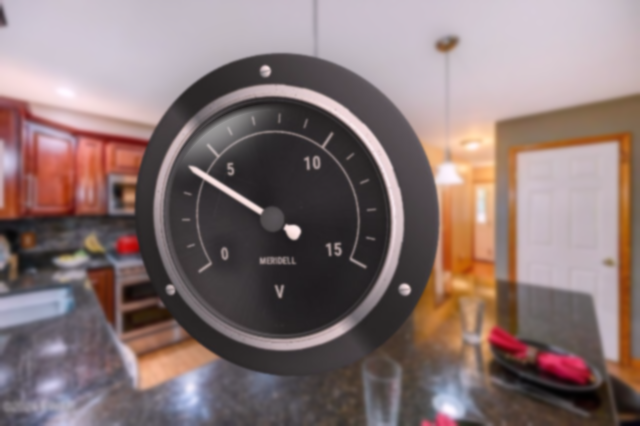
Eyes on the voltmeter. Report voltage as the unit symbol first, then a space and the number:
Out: V 4
